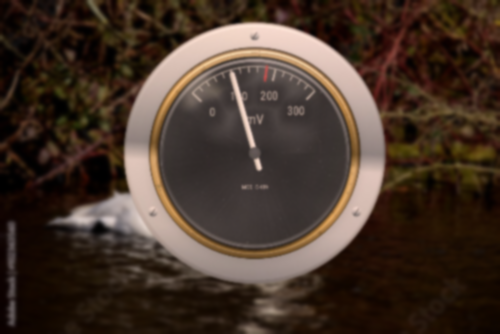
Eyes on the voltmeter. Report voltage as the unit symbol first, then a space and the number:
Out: mV 100
